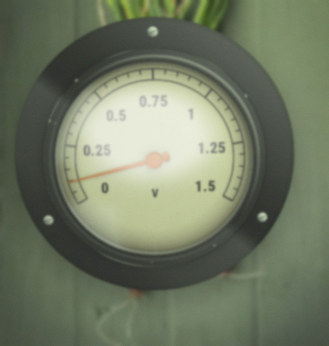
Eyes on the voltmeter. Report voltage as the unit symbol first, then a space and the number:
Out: V 0.1
